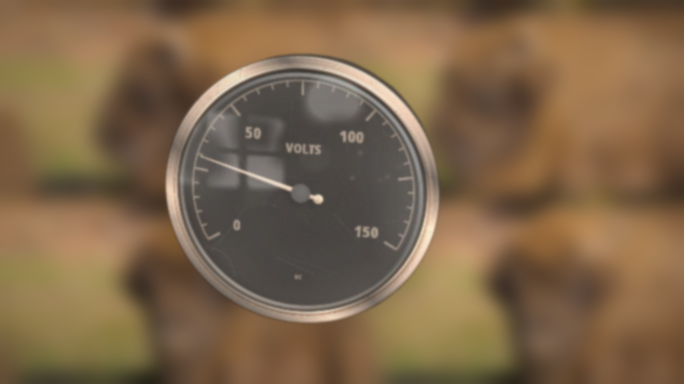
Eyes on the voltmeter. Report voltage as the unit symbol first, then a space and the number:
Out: V 30
